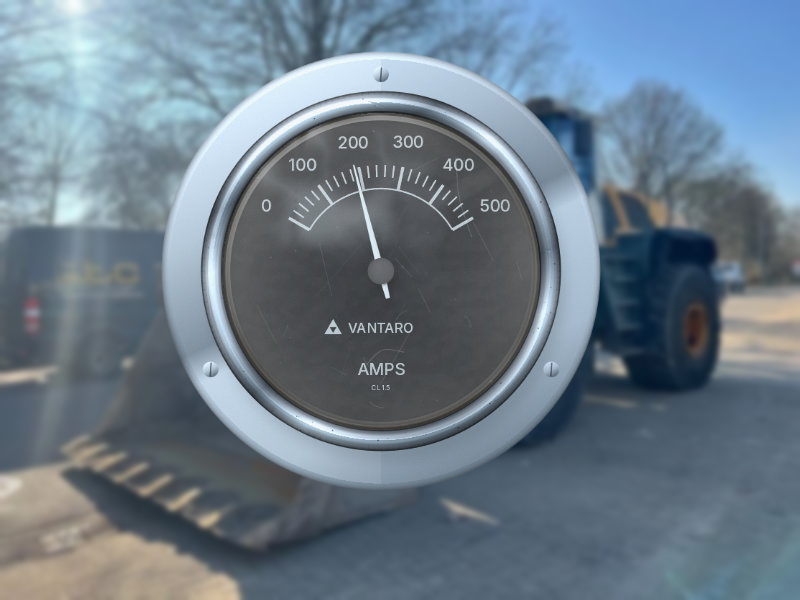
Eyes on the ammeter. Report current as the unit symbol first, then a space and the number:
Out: A 190
